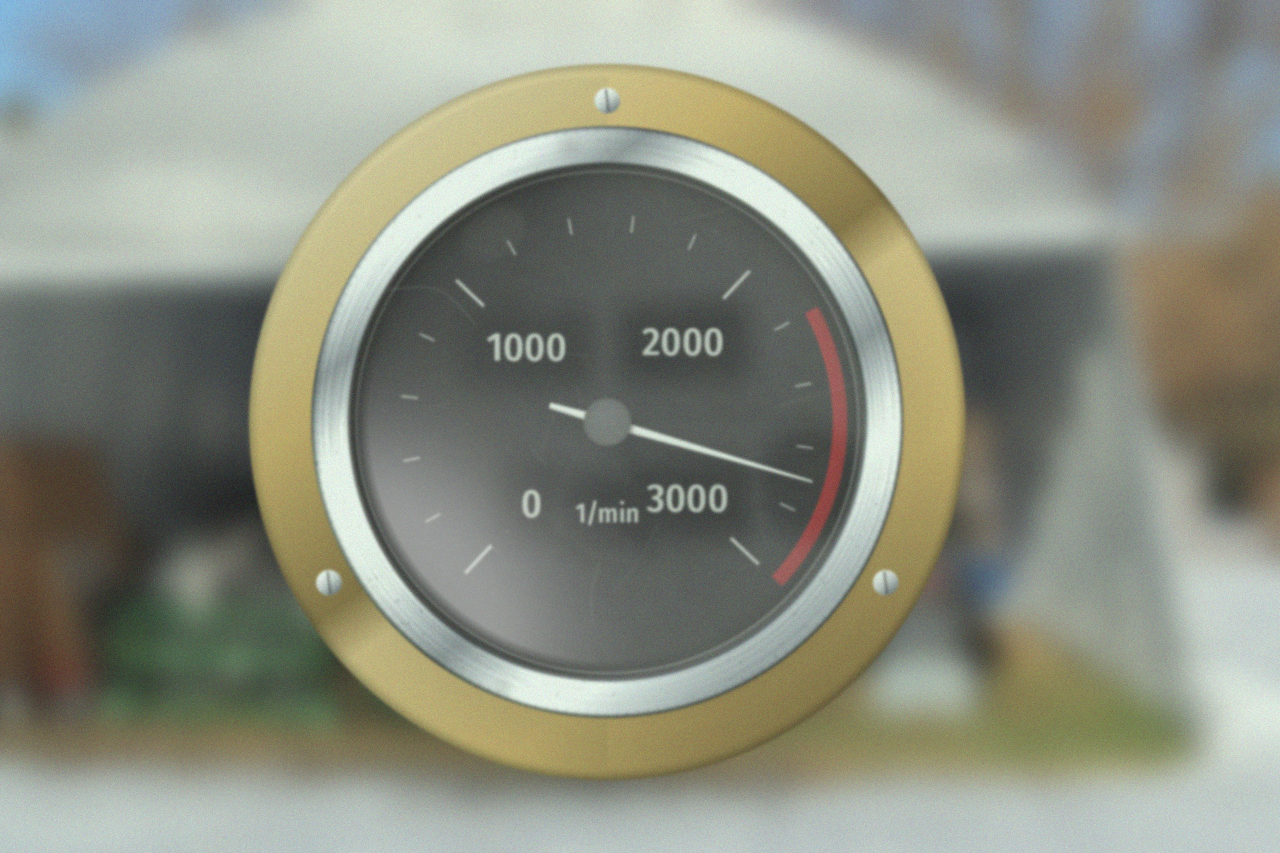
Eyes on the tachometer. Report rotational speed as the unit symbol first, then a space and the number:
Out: rpm 2700
